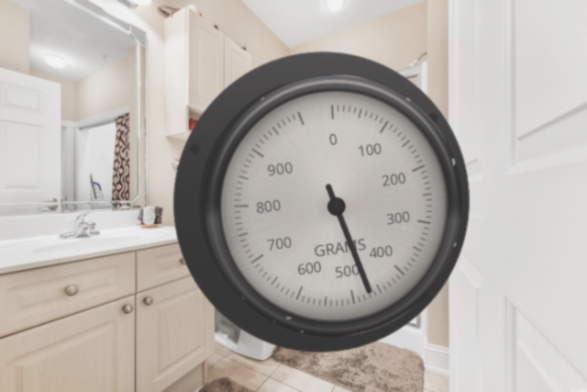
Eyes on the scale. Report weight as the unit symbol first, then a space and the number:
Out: g 470
